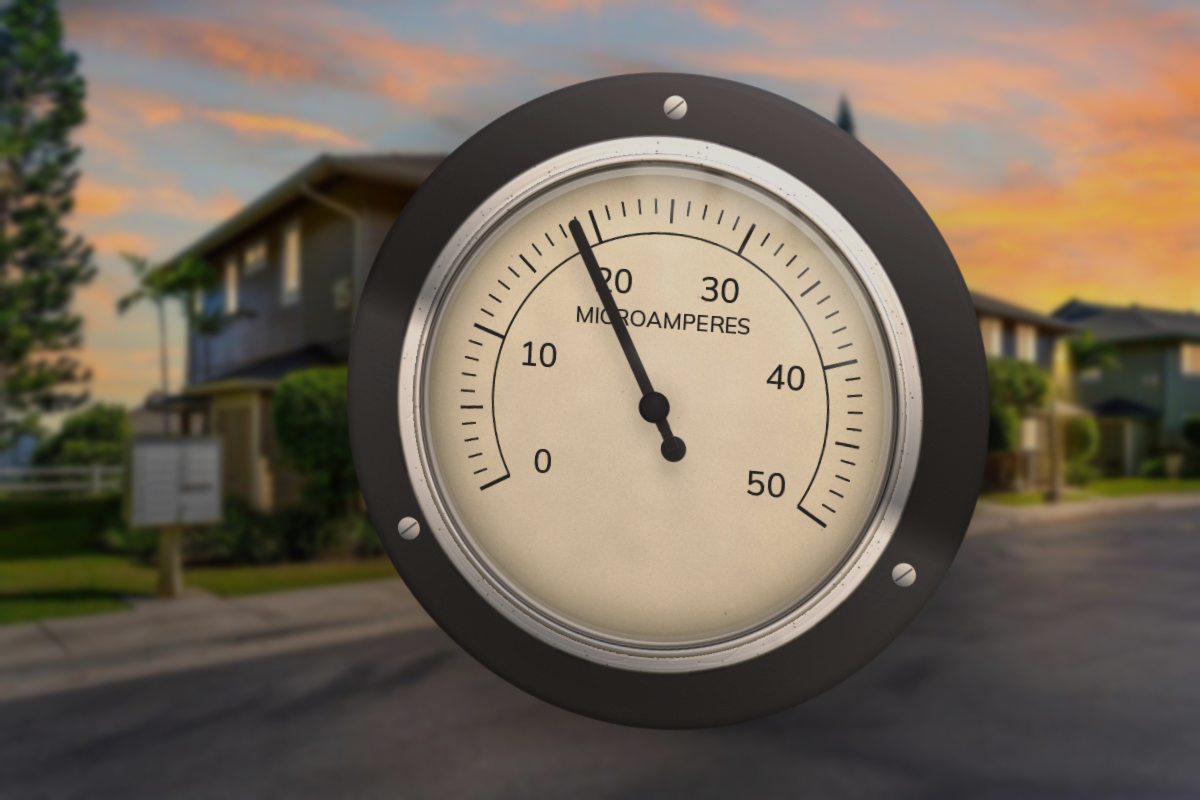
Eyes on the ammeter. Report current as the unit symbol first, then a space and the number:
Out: µA 19
